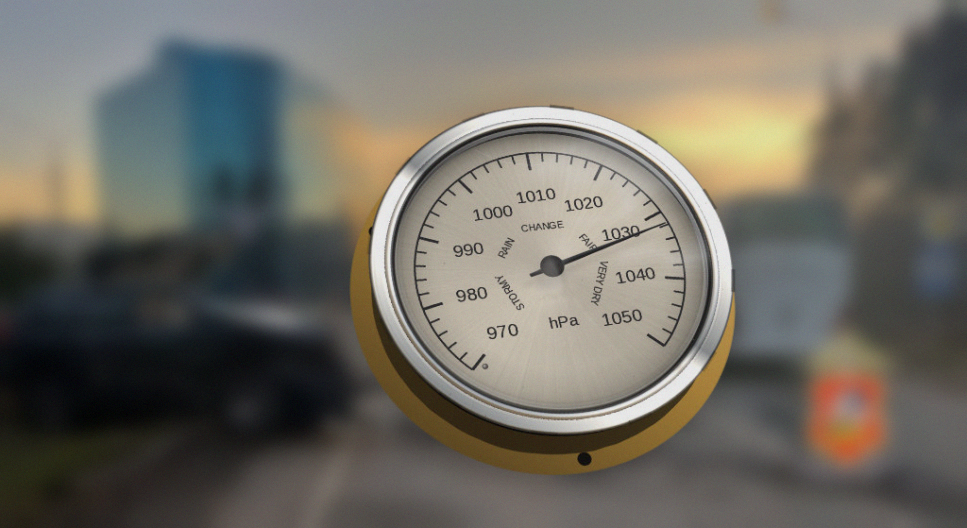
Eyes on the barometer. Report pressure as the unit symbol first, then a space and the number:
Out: hPa 1032
